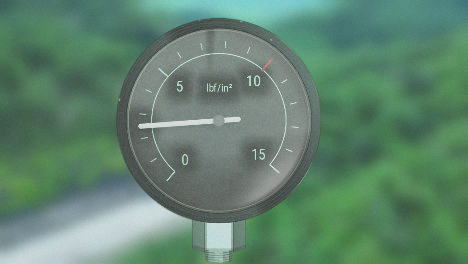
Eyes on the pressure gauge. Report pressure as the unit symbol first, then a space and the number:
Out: psi 2.5
